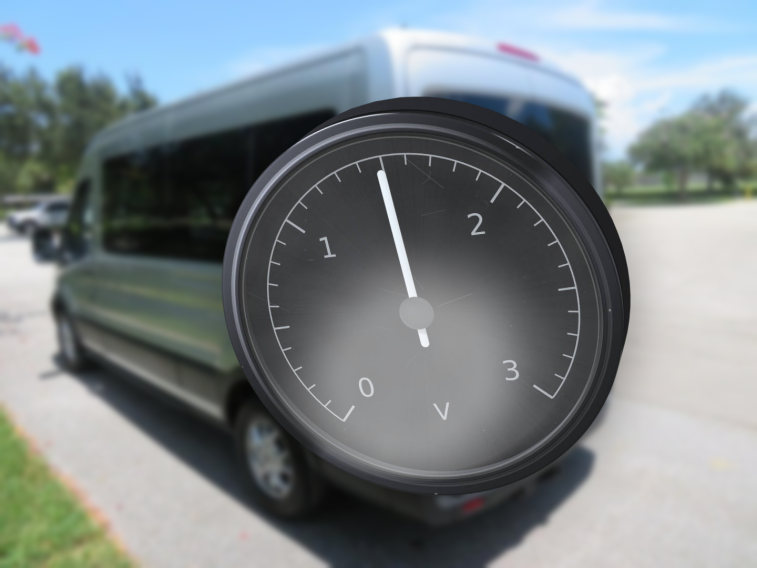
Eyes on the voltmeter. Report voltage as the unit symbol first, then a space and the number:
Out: V 1.5
